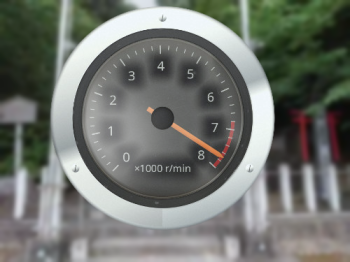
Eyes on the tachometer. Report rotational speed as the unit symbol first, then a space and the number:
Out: rpm 7700
